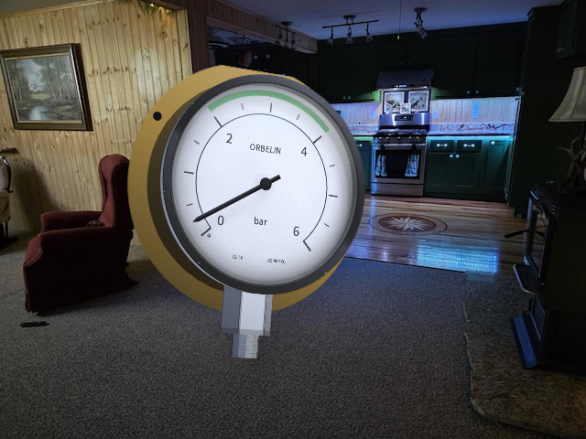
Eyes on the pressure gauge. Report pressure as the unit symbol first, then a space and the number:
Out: bar 0.25
